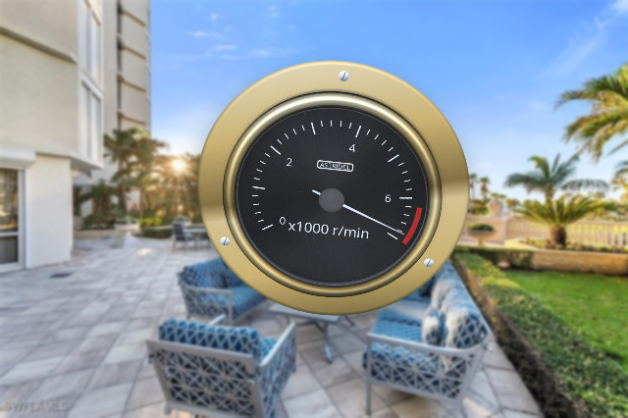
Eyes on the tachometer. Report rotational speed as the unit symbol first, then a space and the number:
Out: rpm 6800
